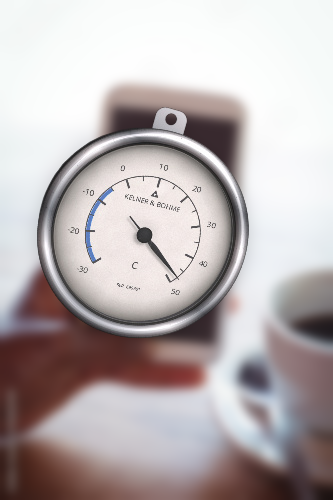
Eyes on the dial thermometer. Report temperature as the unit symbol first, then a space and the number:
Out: °C 47.5
